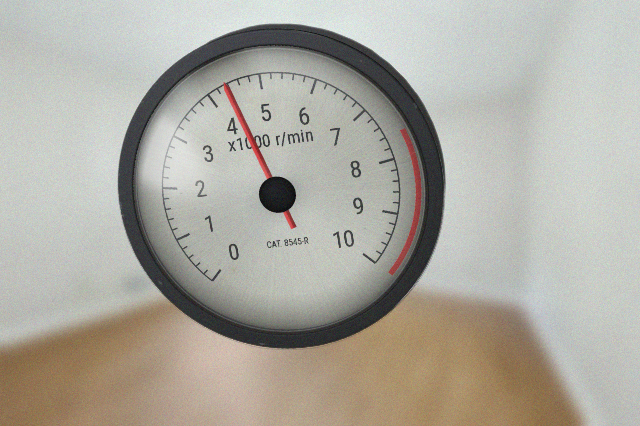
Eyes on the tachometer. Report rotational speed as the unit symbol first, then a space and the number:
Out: rpm 4400
